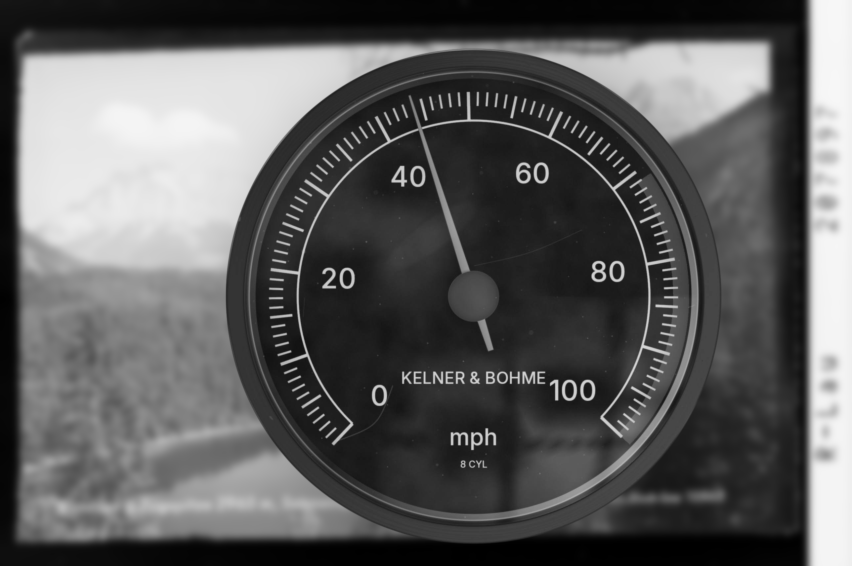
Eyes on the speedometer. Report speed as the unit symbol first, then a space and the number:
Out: mph 44
